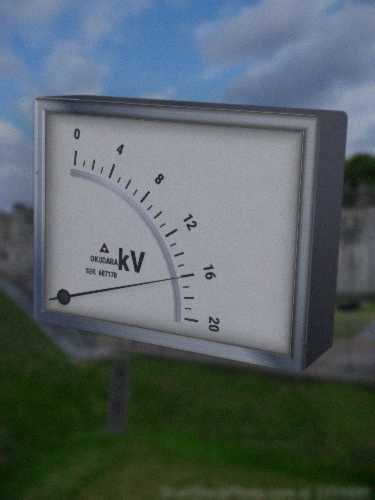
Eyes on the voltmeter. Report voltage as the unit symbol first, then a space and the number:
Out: kV 16
